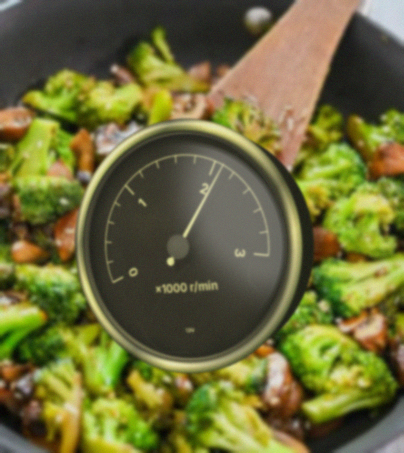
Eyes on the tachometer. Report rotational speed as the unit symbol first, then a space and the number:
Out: rpm 2100
